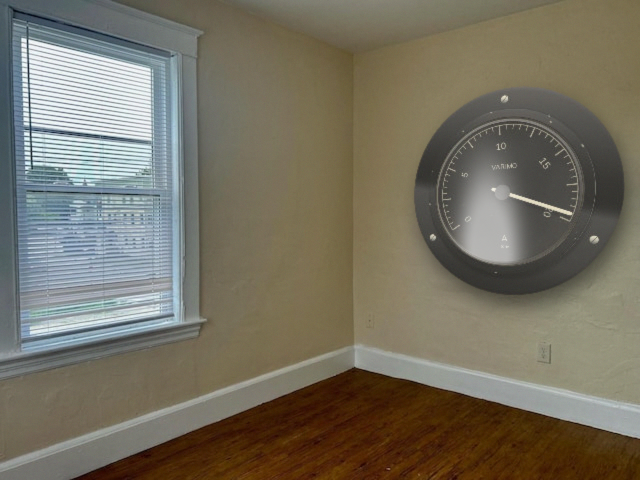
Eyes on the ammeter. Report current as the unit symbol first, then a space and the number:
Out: A 19.5
